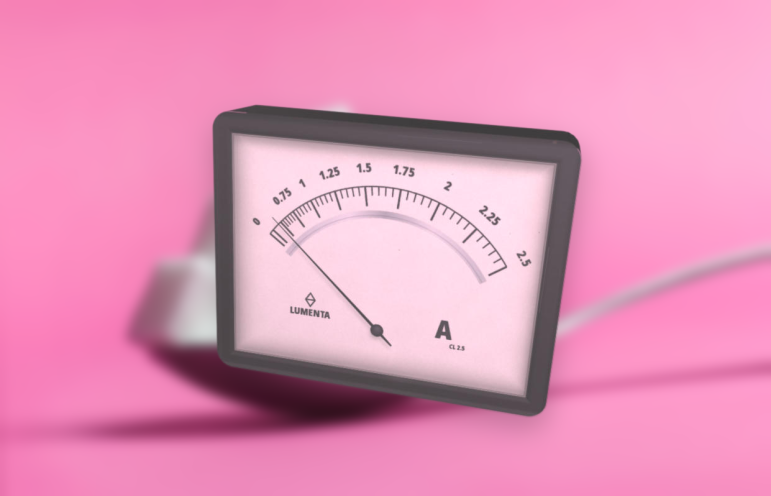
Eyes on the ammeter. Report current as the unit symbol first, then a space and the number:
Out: A 0.5
